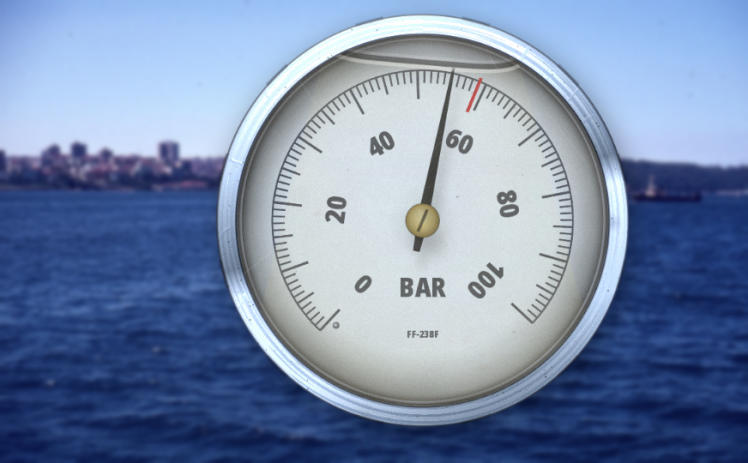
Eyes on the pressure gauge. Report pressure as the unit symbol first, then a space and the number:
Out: bar 55
